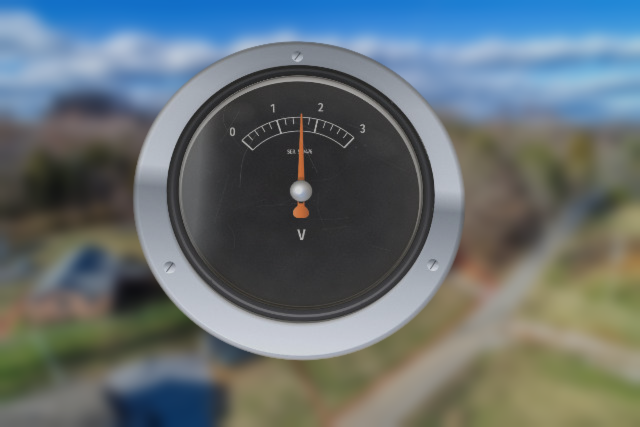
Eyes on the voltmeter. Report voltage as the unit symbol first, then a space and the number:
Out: V 1.6
